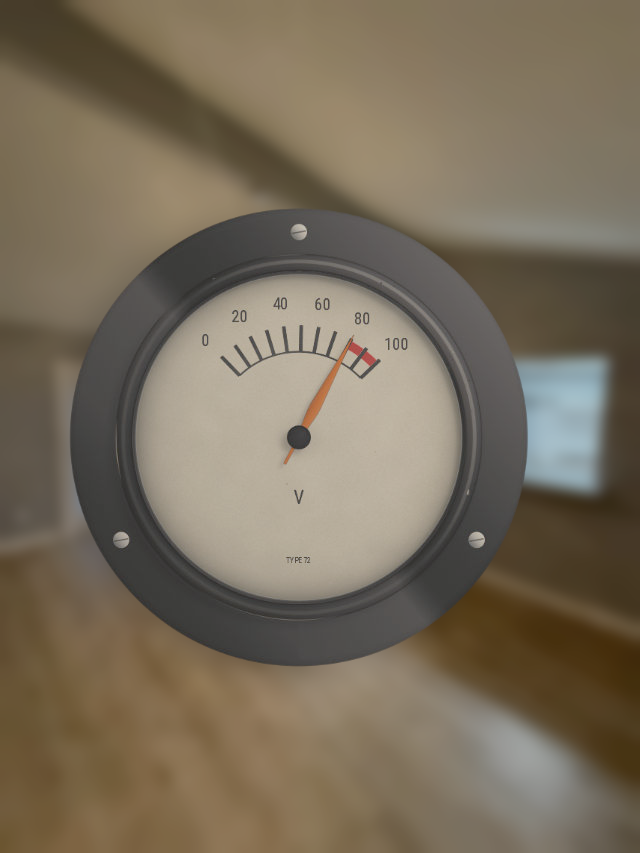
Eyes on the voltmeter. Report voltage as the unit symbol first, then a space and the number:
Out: V 80
